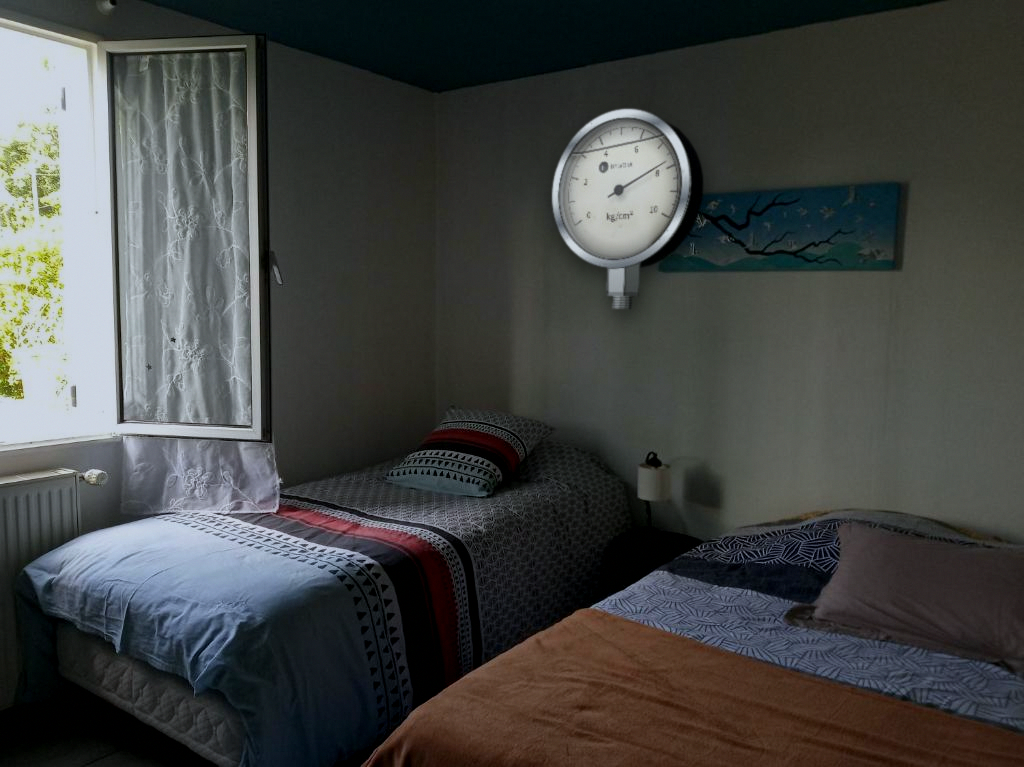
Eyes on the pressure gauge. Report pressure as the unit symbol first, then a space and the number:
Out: kg/cm² 7.75
